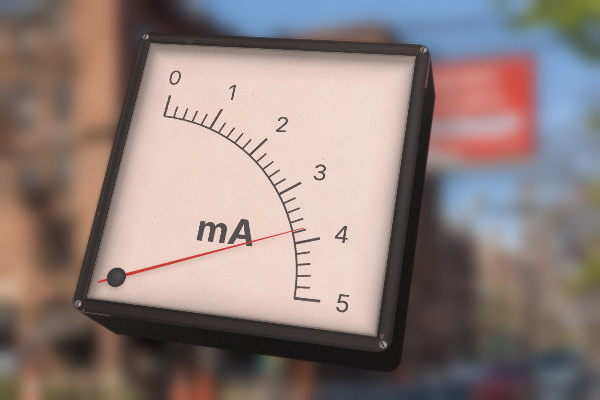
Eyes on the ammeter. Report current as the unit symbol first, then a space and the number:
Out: mA 3.8
